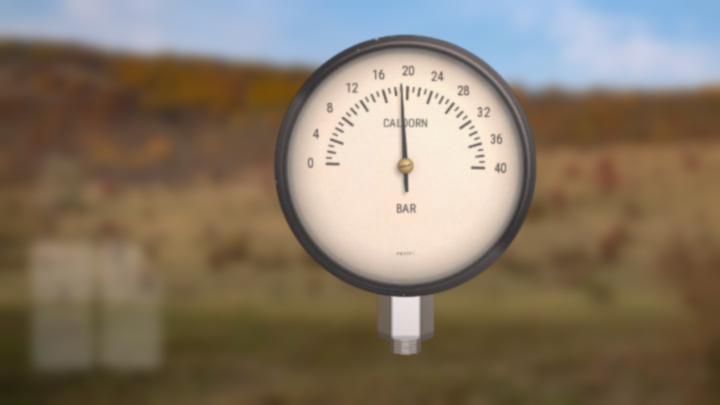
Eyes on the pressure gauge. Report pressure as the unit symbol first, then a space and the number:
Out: bar 19
